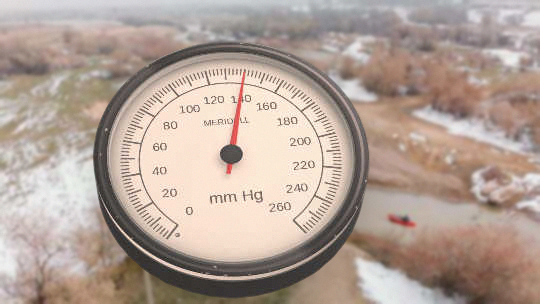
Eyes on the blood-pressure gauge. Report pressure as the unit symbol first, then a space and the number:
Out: mmHg 140
